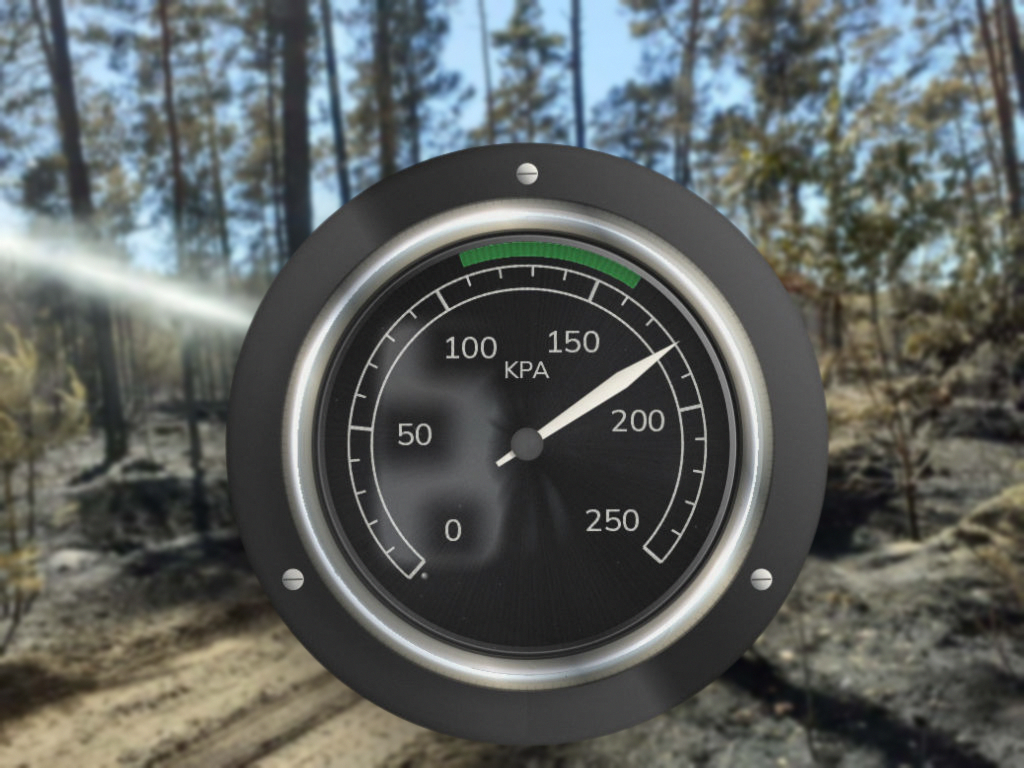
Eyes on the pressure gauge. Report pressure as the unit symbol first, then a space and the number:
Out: kPa 180
